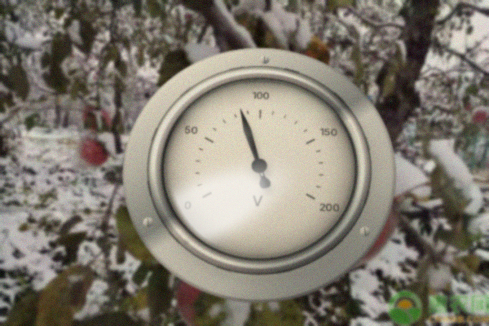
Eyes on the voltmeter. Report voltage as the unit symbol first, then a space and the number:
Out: V 85
